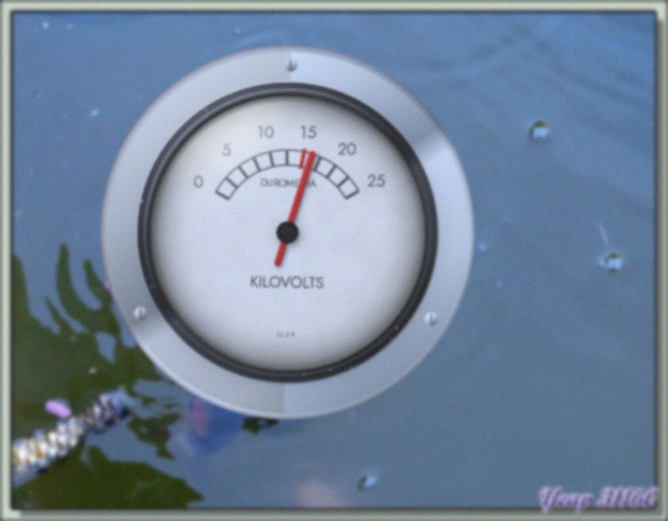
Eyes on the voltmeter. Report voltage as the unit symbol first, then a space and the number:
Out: kV 16.25
